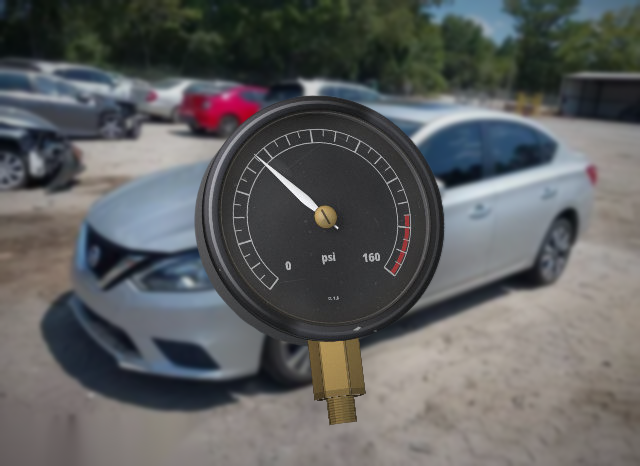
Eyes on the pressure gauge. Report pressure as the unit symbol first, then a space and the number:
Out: psi 55
